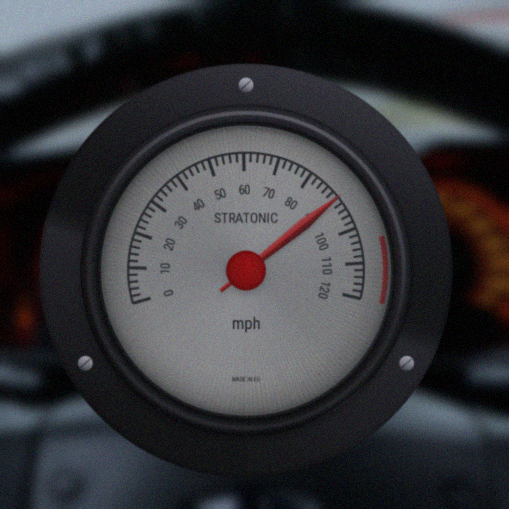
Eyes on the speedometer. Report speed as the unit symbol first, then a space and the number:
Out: mph 90
